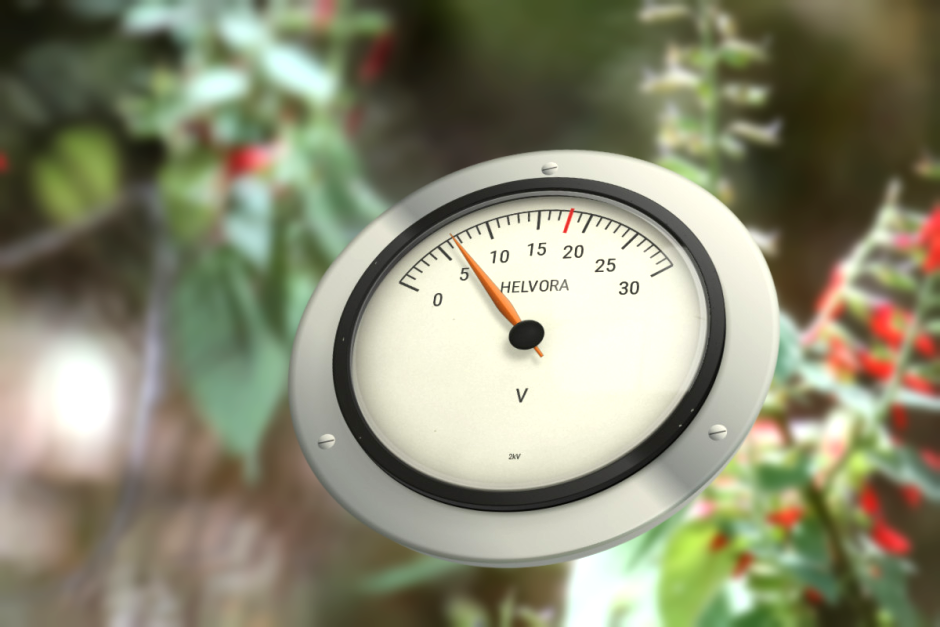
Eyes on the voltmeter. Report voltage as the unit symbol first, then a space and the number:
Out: V 6.5
